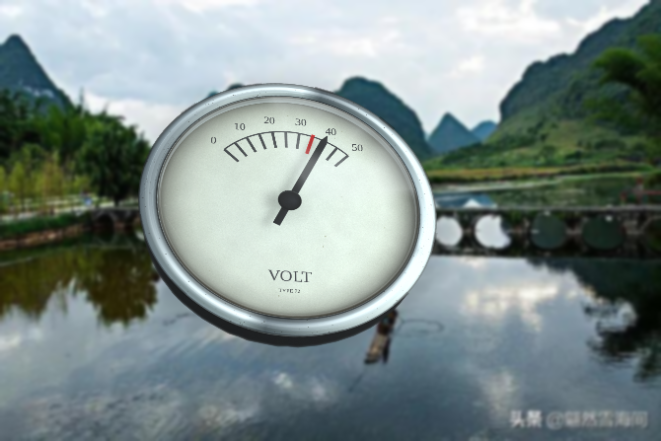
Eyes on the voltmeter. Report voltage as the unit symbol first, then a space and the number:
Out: V 40
